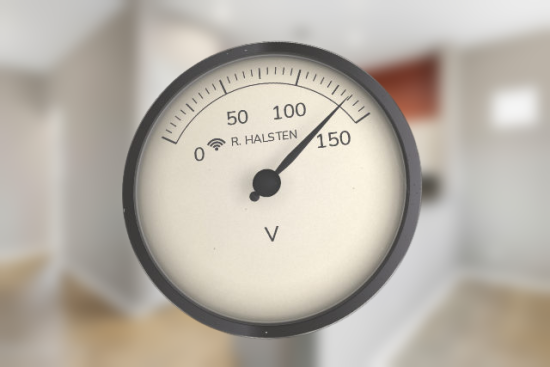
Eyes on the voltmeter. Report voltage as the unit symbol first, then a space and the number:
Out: V 135
